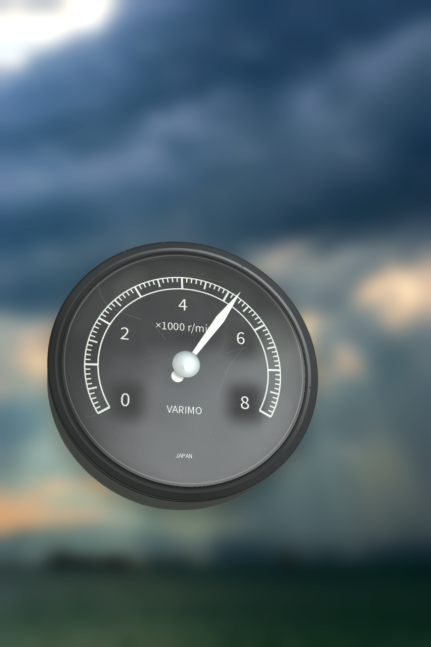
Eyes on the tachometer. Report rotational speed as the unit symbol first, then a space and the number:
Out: rpm 5200
